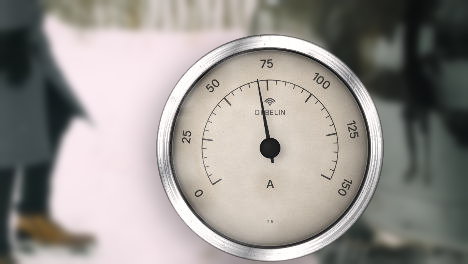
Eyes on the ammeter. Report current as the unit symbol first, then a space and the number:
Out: A 70
